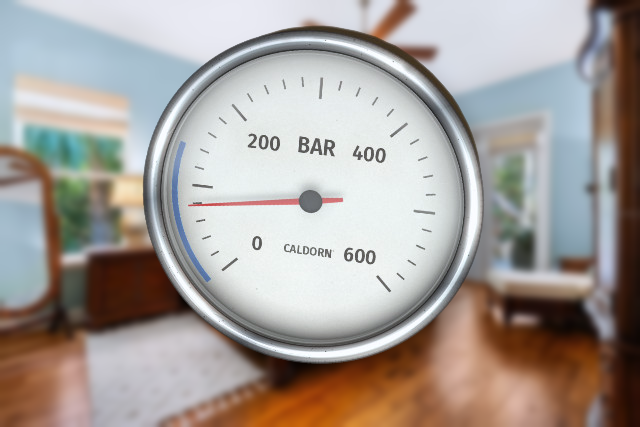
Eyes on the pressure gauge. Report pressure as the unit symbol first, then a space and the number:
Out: bar 80
